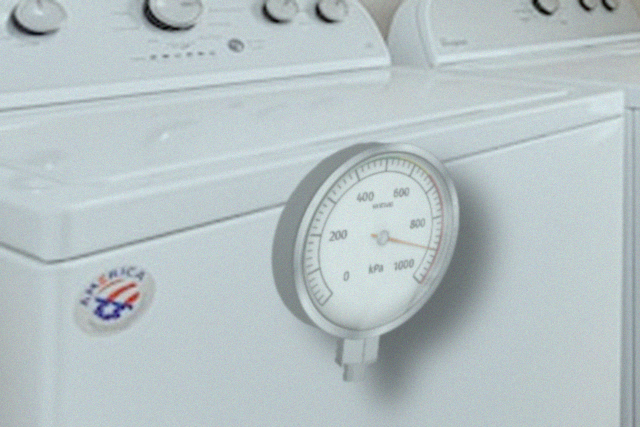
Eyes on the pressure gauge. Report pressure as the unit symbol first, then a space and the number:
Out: kPa 900
